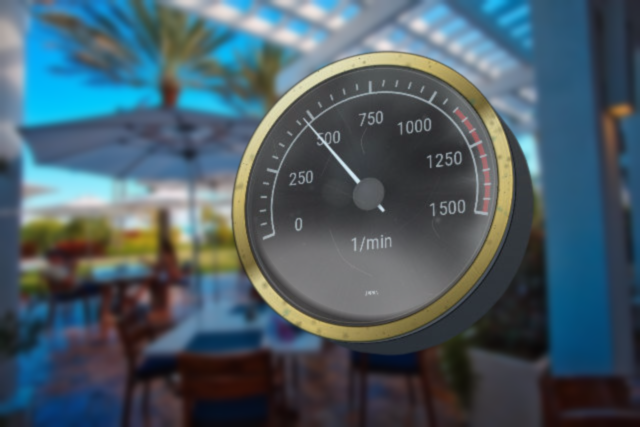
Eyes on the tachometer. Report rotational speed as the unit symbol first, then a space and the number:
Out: rpm 475
